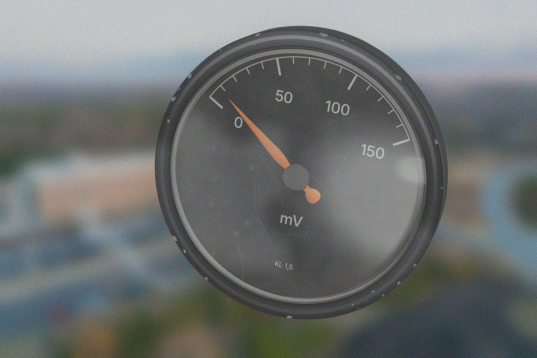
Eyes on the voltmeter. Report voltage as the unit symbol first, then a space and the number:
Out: mV 10
